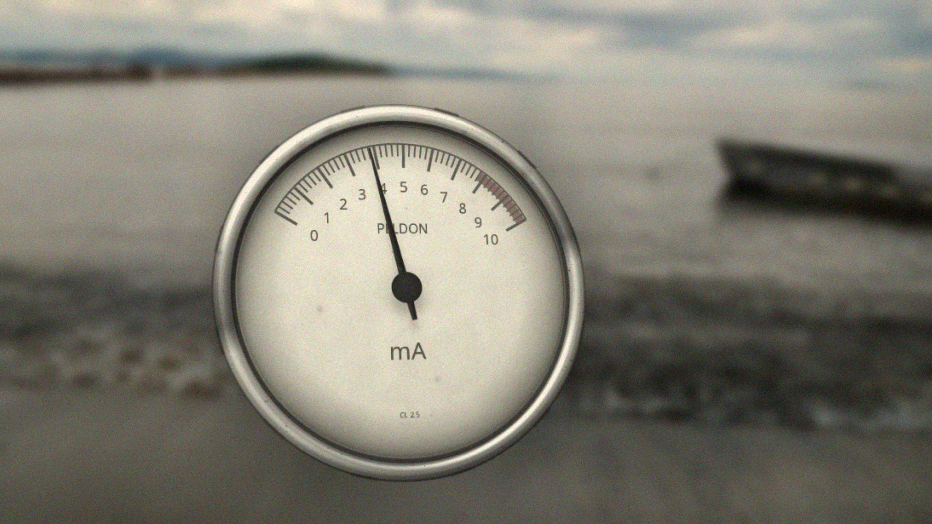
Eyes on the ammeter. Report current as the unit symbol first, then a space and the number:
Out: mA 3.8
